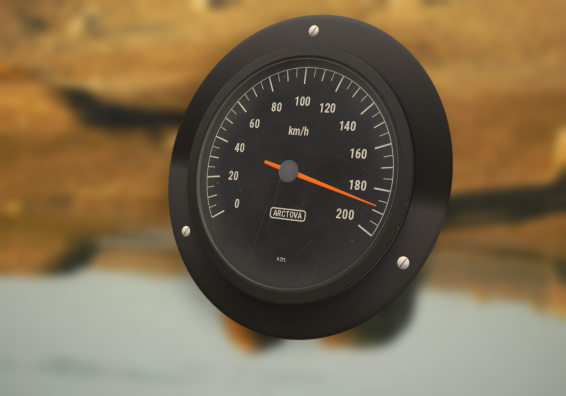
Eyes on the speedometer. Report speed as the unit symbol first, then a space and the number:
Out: km/h 187.5
